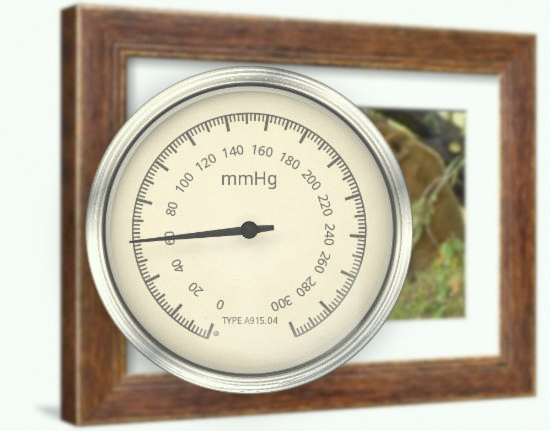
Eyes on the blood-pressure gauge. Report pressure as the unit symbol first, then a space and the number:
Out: mmHg 60
